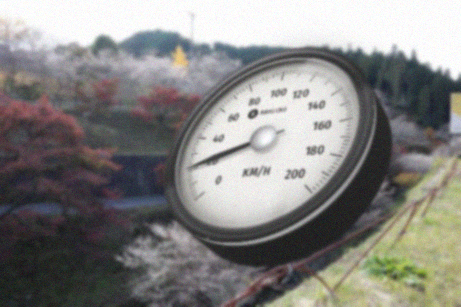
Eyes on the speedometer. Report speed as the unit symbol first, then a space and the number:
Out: km/h 20
